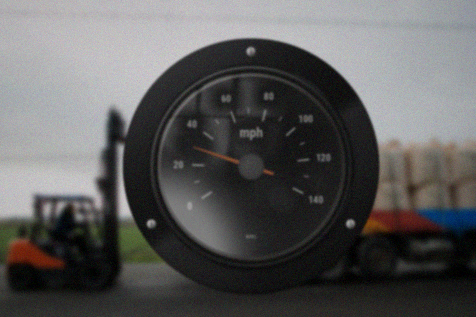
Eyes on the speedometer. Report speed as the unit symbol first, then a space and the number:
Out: mph 30
